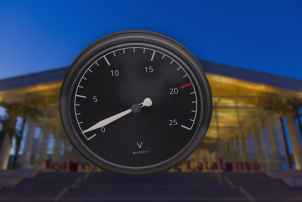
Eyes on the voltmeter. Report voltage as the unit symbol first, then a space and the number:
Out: V 1
